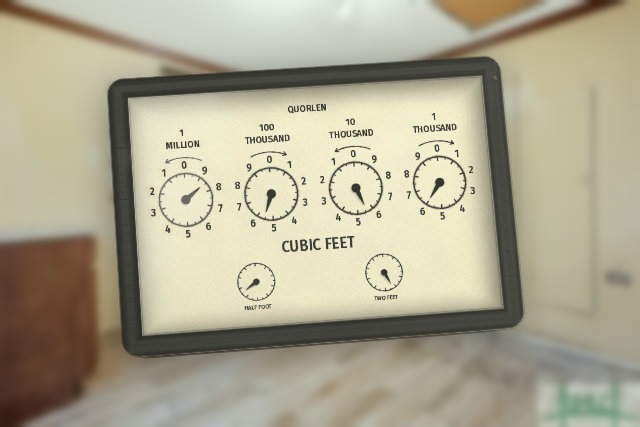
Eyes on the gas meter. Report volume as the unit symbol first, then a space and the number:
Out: ft³ 855600
